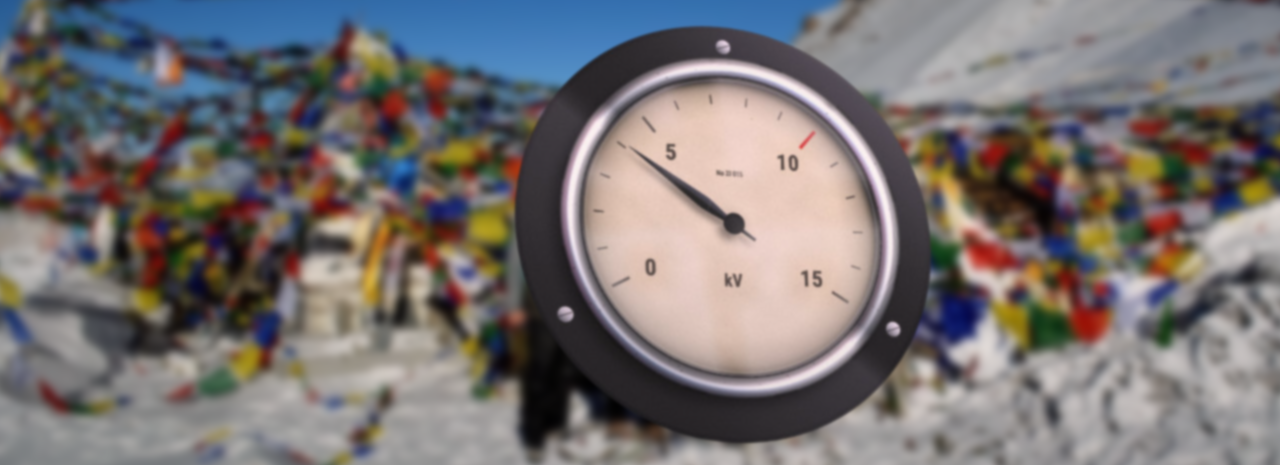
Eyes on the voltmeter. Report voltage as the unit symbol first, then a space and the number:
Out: kV 4
